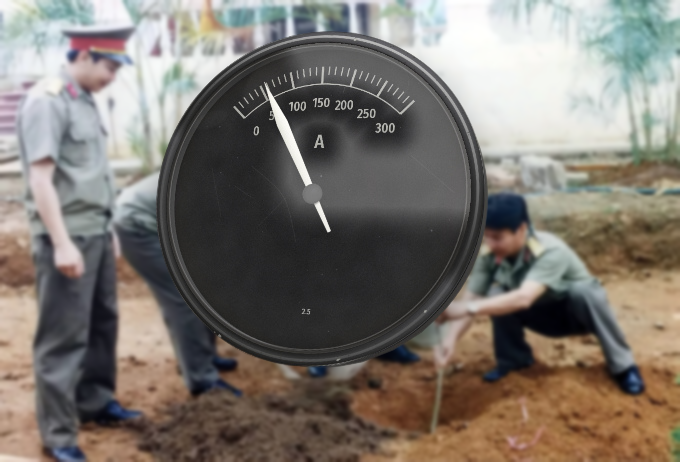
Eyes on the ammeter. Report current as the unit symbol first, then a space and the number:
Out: A 60
